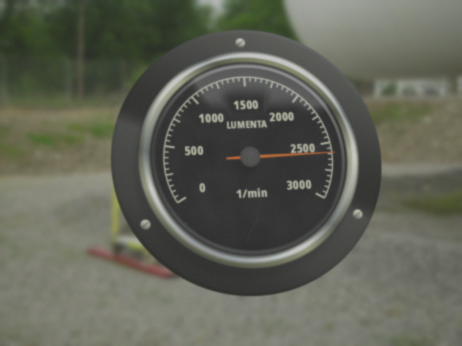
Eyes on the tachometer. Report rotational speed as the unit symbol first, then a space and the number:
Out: rpm 2600
